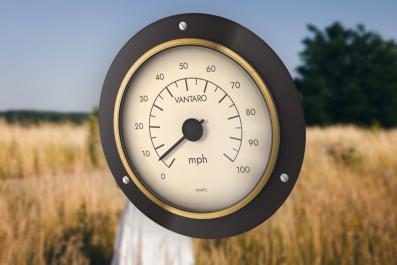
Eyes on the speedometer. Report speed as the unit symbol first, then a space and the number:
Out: mph 5
